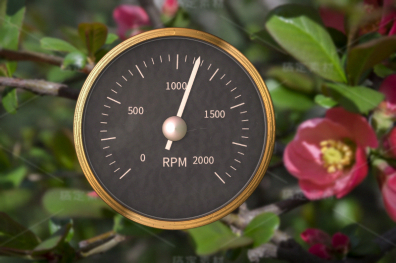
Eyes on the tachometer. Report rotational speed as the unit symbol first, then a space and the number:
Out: rpm 1125
